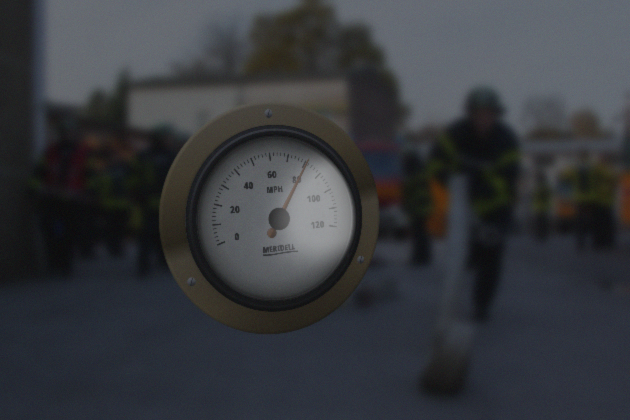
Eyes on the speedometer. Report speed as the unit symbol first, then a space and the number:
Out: mph 80
